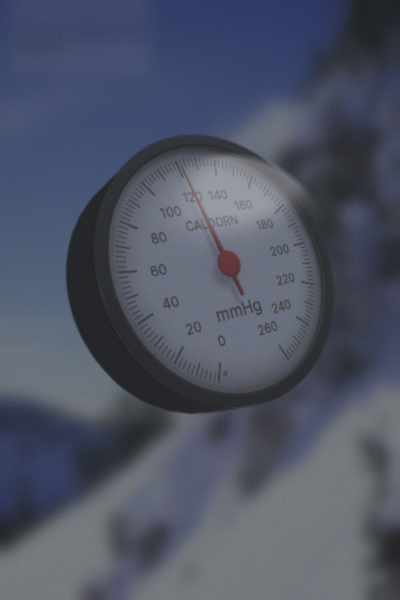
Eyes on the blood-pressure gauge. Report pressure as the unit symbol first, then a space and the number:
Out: mmHg 120
